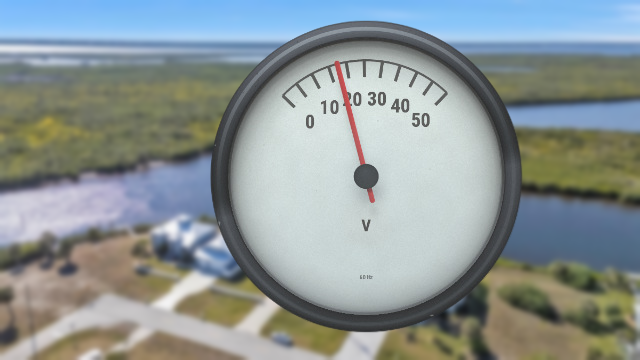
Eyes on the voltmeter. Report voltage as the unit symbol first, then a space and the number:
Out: V 17.5
